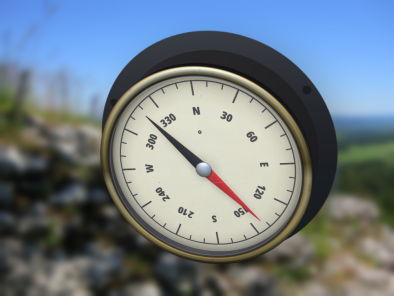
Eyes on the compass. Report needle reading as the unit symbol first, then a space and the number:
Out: ° 140
